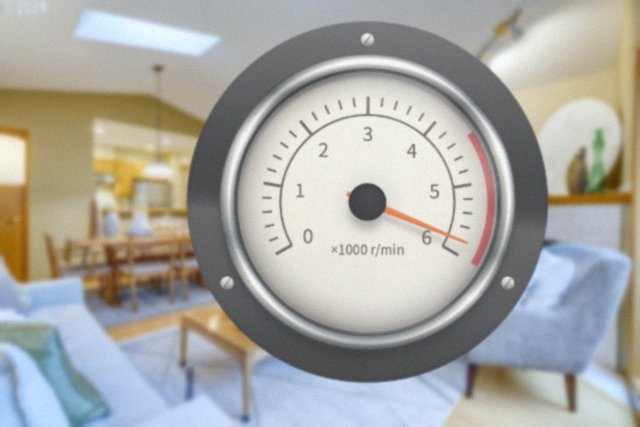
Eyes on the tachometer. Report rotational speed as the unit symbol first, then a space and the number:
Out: rpm 5800
